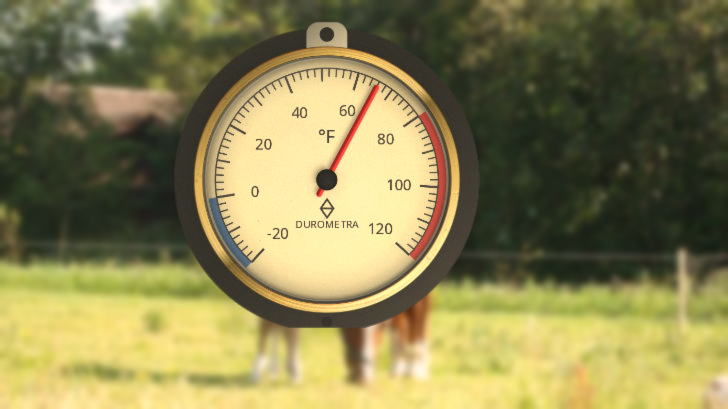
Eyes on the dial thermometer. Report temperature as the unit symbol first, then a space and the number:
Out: °F 66
